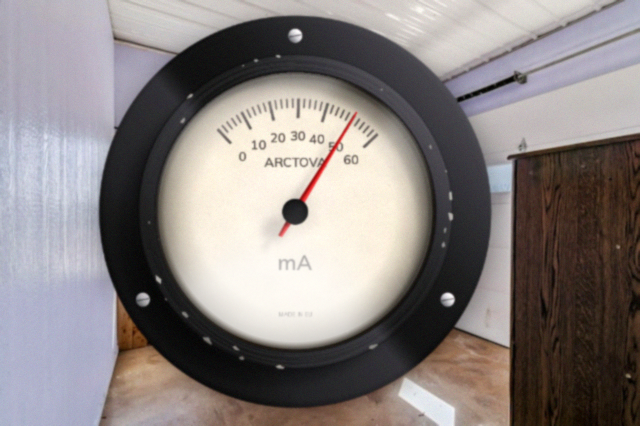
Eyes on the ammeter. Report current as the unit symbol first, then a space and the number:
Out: mA 50
